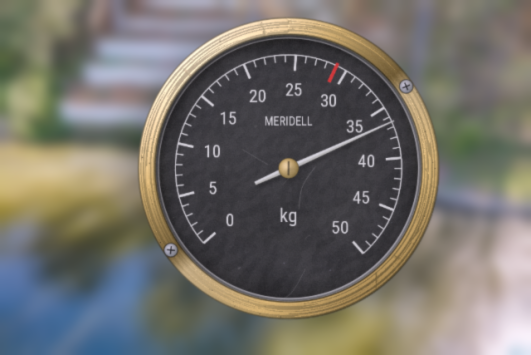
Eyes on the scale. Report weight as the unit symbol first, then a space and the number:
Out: kg 36.5
